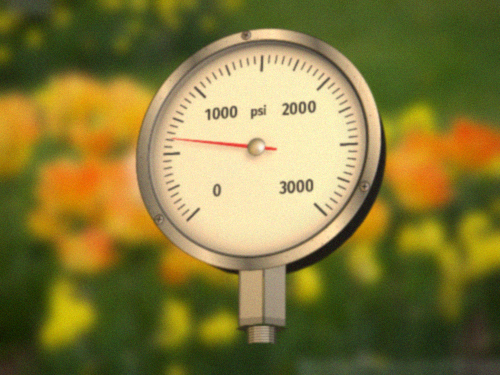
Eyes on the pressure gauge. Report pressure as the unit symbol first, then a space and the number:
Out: psi 600
